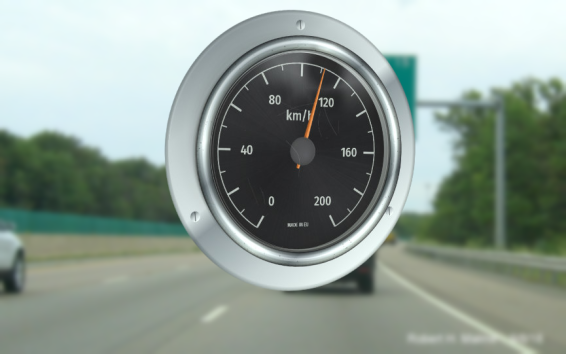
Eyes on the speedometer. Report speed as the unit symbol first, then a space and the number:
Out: km/h 110
